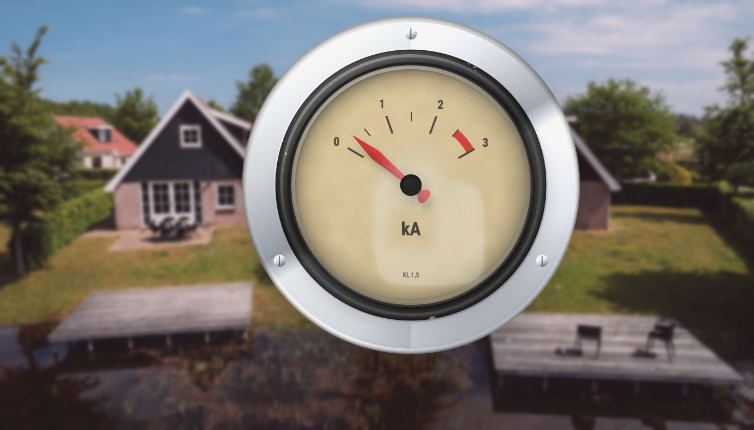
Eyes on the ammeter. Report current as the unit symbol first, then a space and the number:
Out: kA 0.25
